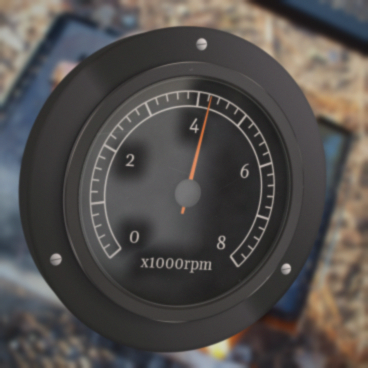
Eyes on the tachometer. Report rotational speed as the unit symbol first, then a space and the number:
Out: rpm 4200
